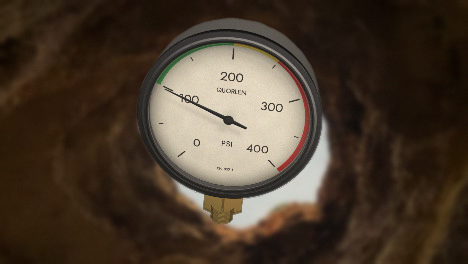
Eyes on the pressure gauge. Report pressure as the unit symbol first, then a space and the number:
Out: psi 100
